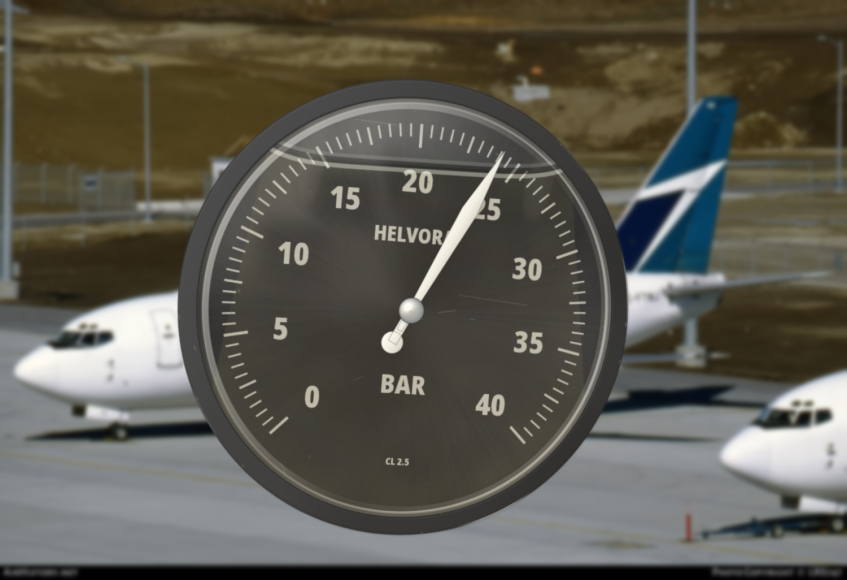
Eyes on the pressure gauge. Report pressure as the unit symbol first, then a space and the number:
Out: bar 24
